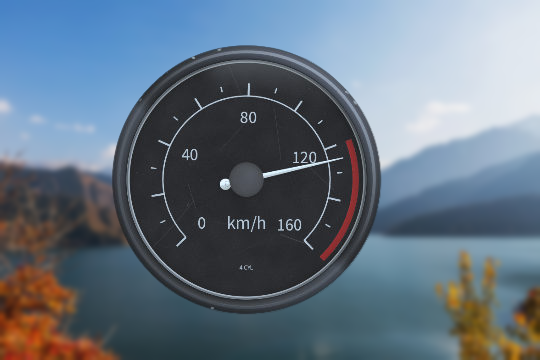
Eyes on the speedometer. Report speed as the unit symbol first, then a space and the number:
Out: km/h 125
